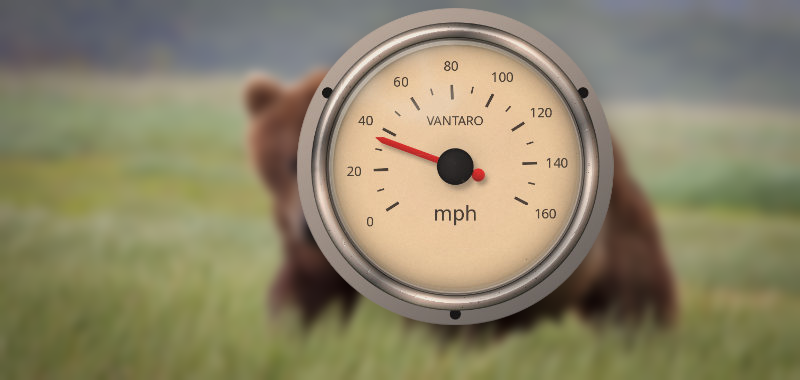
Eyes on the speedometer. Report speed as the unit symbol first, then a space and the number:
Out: mph 35
